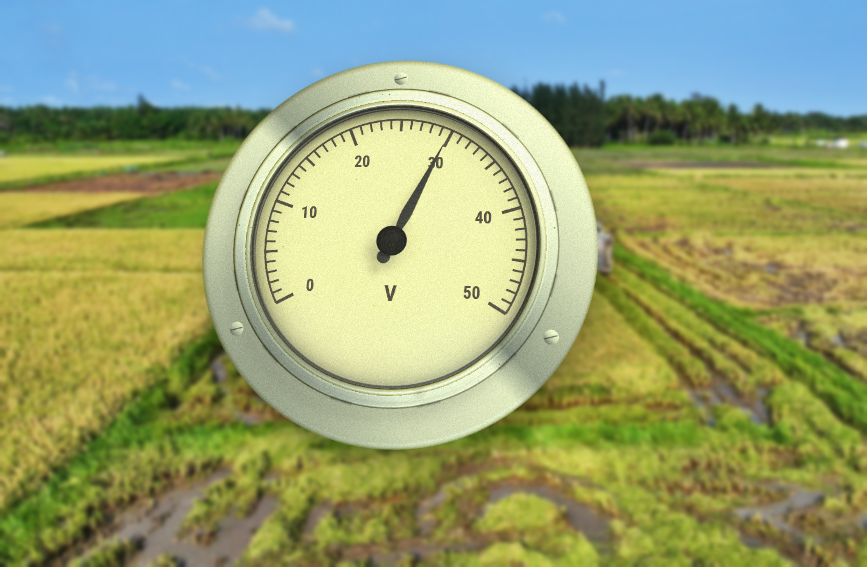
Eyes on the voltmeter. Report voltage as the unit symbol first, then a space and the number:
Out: V 30
